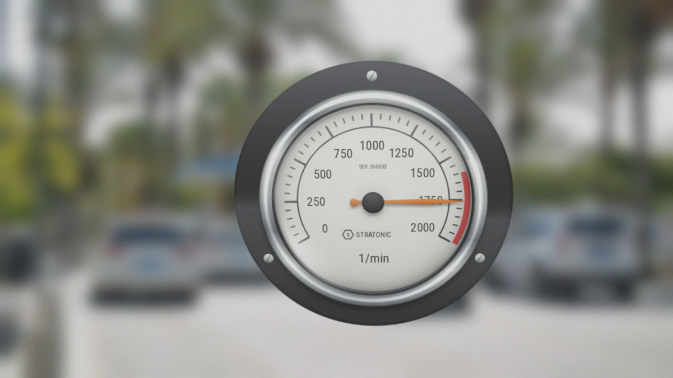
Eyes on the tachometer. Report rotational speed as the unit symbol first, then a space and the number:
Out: rpm 1750
